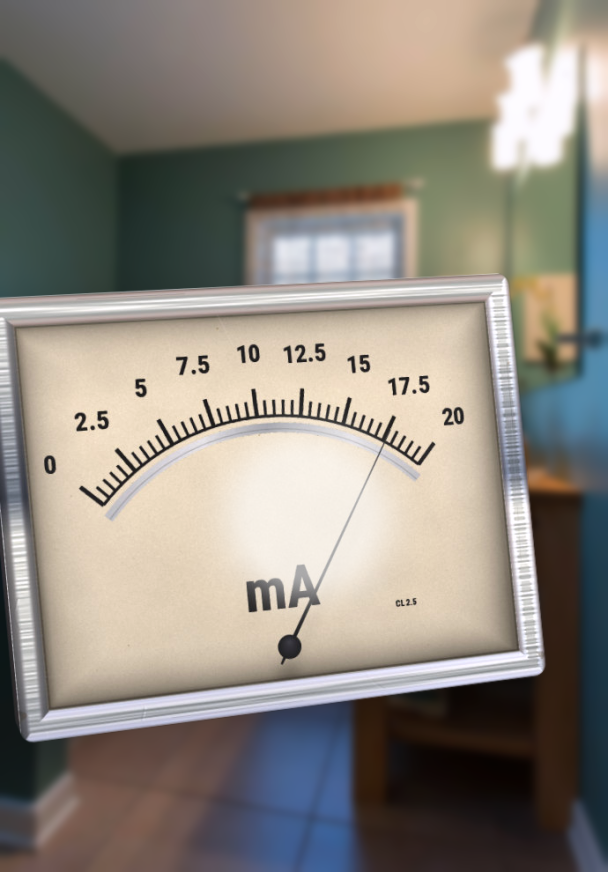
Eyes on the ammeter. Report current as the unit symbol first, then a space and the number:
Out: mA 17.5
